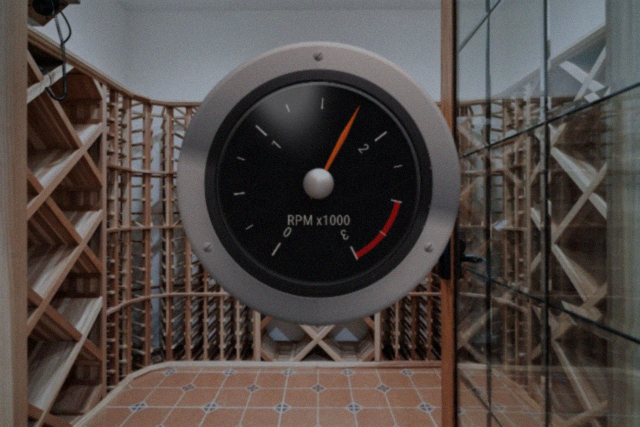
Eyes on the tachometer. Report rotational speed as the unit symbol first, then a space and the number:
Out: rpm 1750
